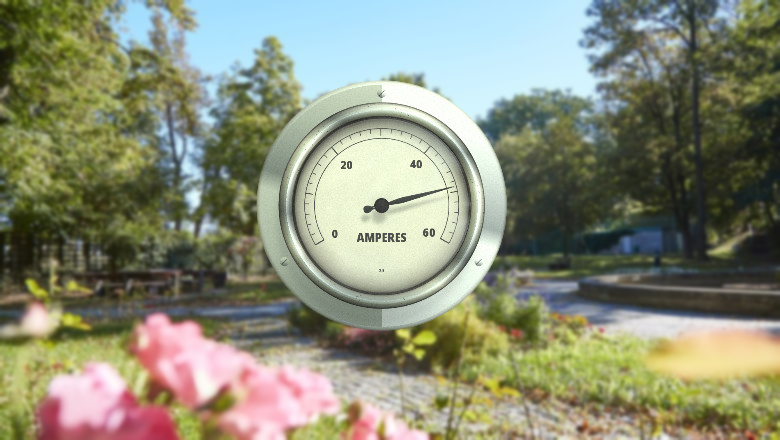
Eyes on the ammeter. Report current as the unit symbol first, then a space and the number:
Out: A 49
